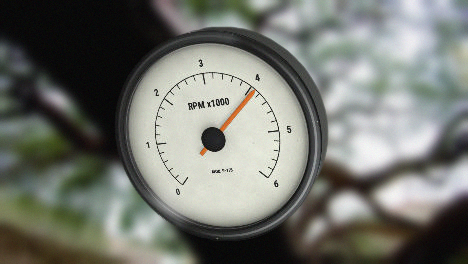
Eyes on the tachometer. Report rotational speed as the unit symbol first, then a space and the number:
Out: rpm 4100
